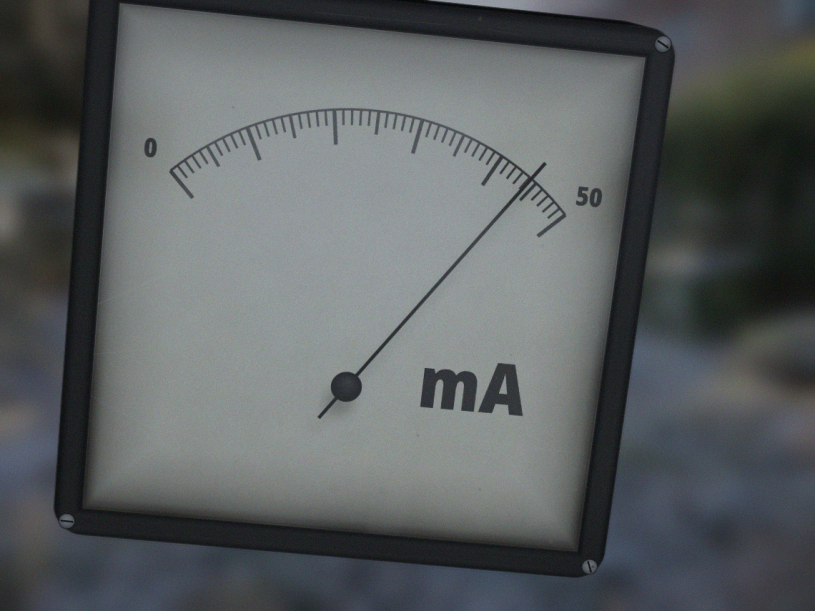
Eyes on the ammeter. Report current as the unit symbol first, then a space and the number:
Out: mA 44
